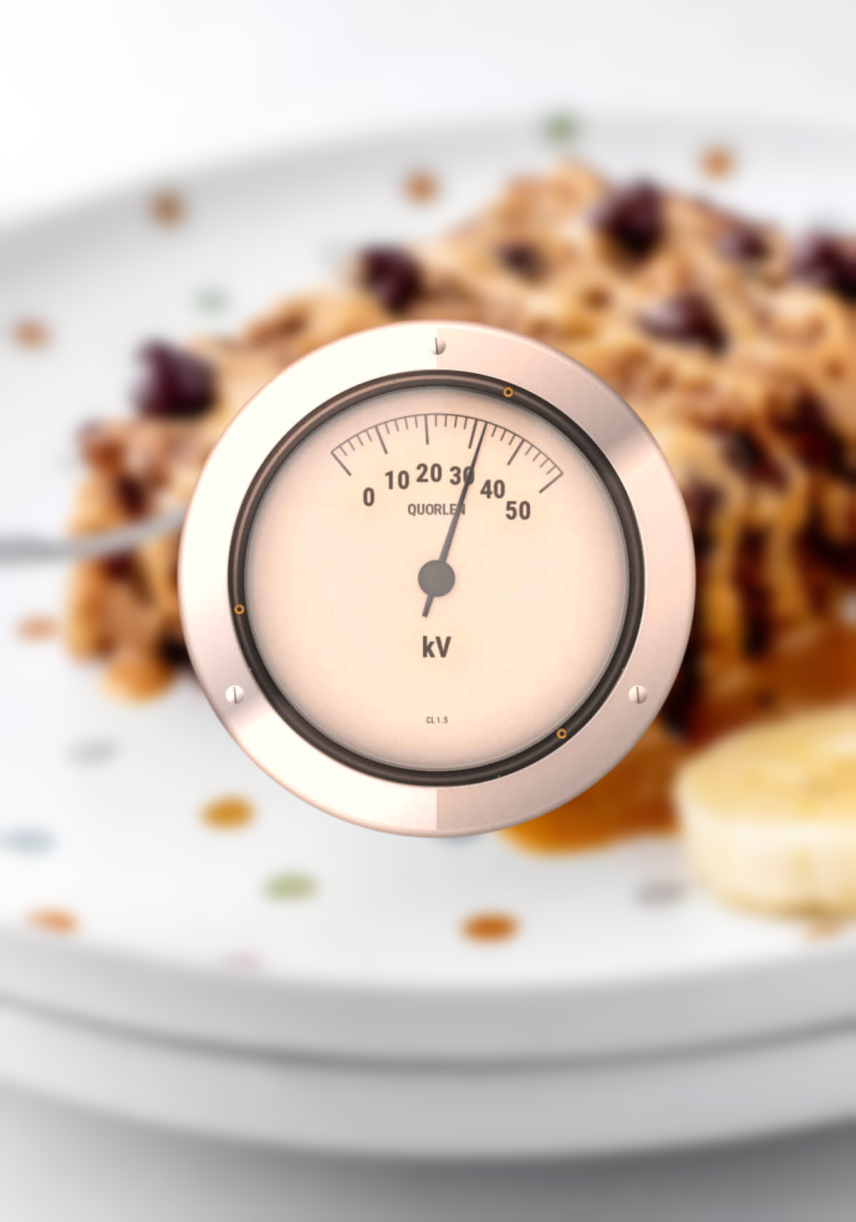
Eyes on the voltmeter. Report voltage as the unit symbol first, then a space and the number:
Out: kV 32
